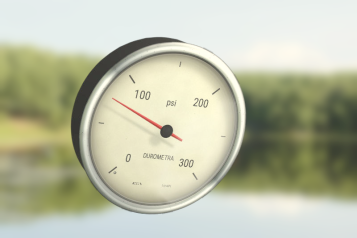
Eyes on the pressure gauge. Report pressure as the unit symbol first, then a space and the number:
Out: psi 75
